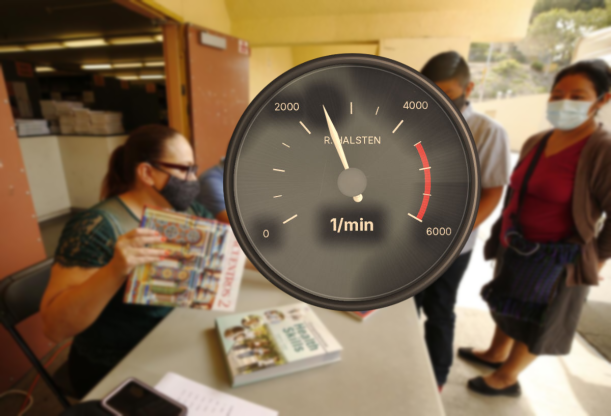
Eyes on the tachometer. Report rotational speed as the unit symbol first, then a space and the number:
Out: rpm 2500
